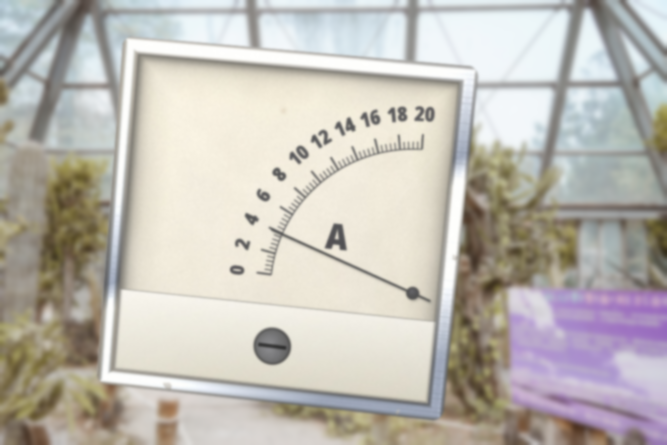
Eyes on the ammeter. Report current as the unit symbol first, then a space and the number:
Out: A 4
